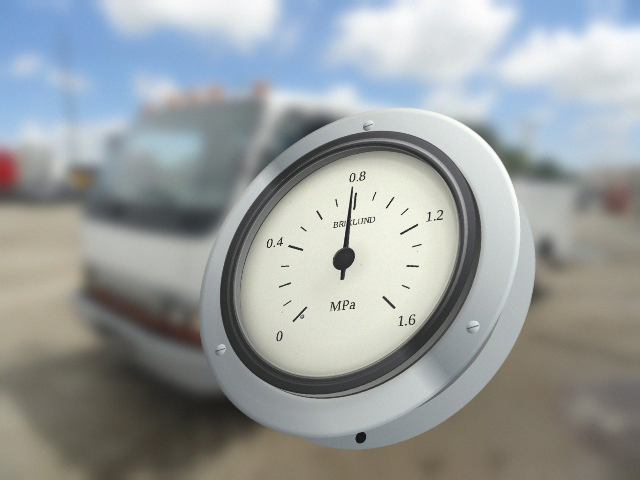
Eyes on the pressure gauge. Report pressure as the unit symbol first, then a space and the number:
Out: MPa 0.8
